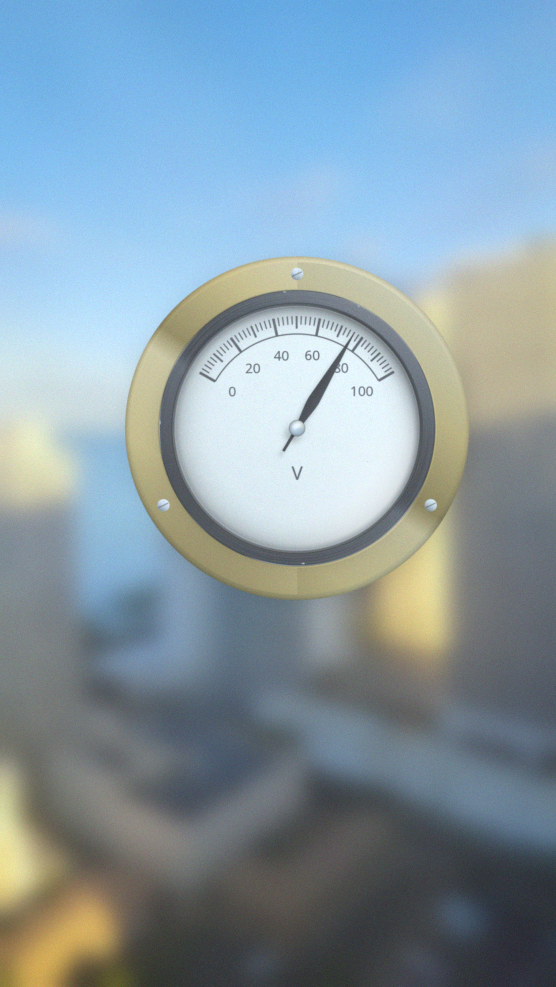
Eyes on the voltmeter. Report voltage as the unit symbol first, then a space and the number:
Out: V 76
